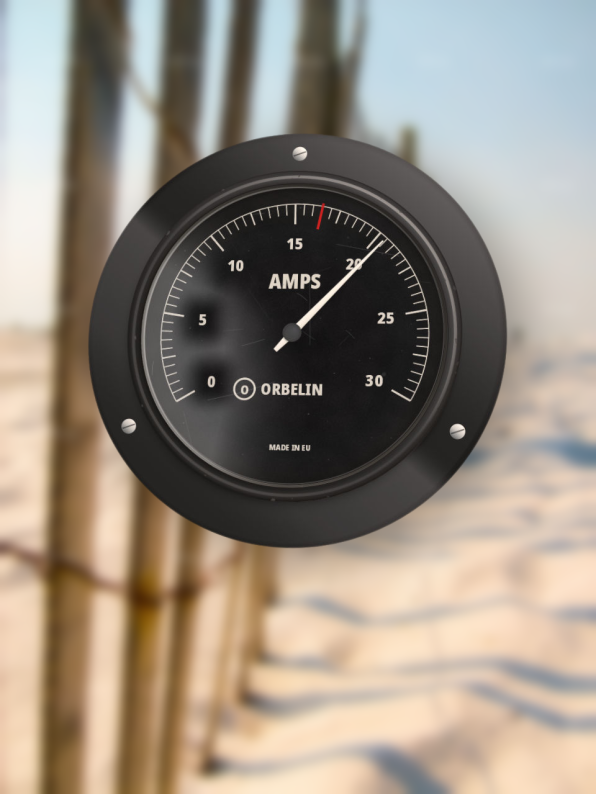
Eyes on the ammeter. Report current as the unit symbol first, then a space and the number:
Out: A 20.5
